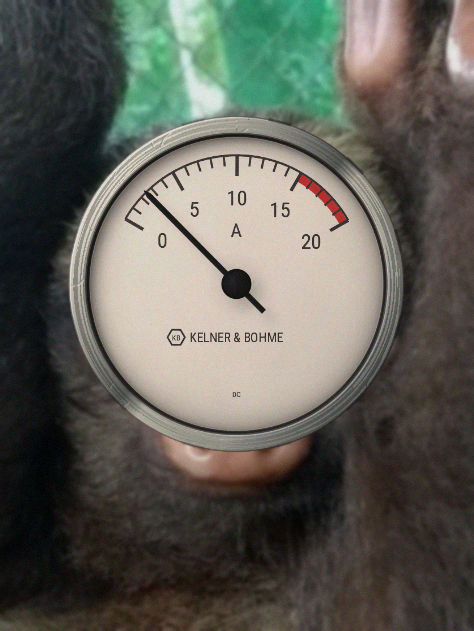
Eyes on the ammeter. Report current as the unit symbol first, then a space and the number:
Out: A 2.5
